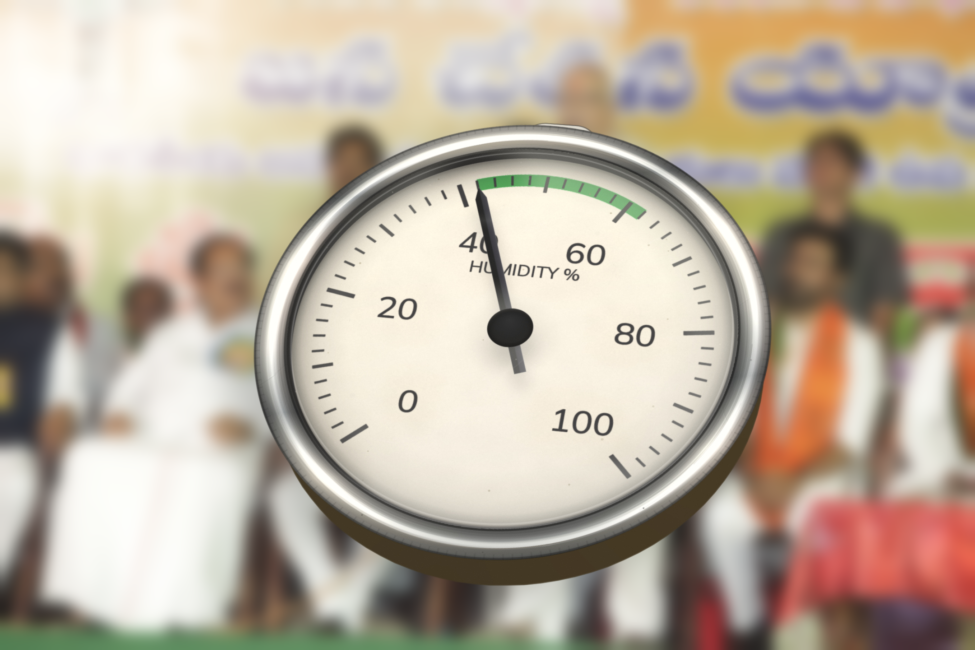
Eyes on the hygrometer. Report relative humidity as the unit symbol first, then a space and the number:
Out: % 42
